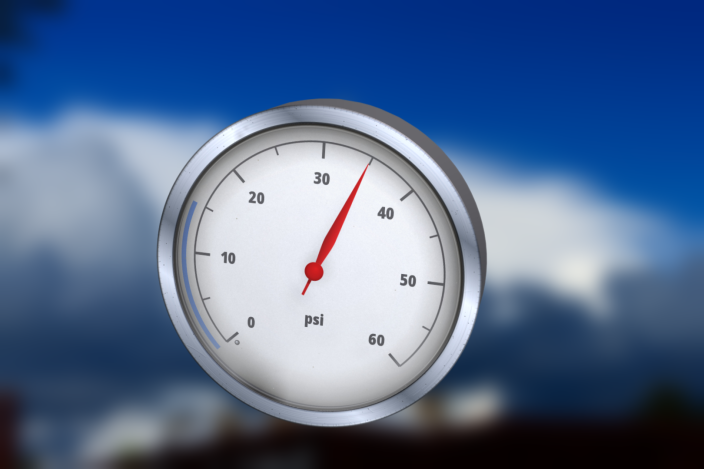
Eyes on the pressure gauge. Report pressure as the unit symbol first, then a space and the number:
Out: psi 35
